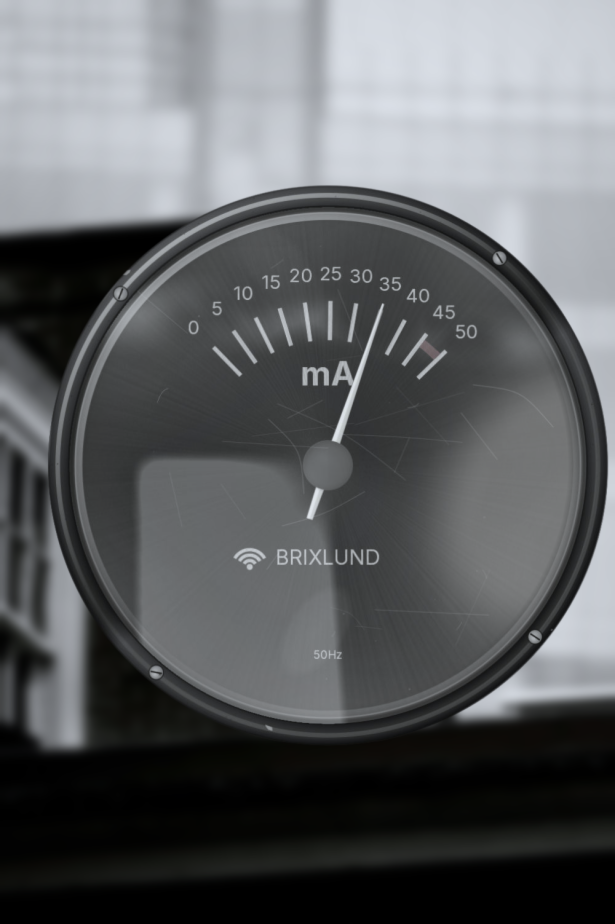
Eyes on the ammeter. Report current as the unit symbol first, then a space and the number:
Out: mA 35
